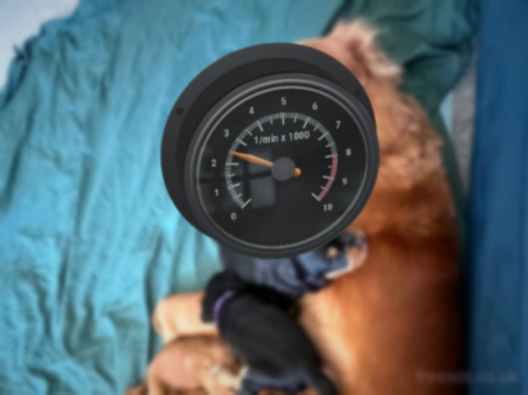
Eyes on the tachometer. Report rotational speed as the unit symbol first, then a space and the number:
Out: rpm 2500
